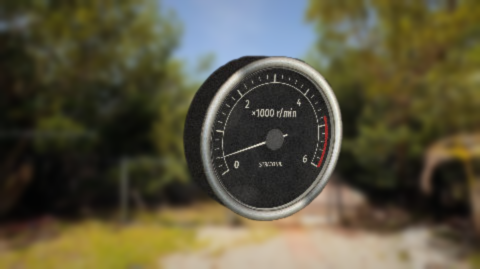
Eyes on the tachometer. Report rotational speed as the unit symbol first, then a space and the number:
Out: rpm 400
